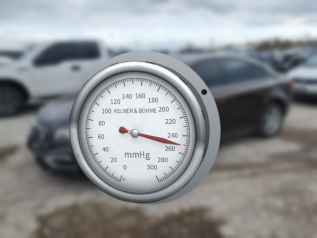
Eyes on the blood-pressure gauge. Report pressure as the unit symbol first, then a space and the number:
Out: mmHg 250
